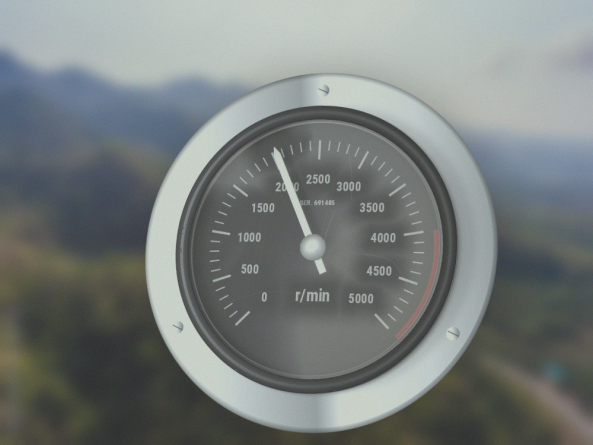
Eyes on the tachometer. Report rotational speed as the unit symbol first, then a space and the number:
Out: rpm 2050
